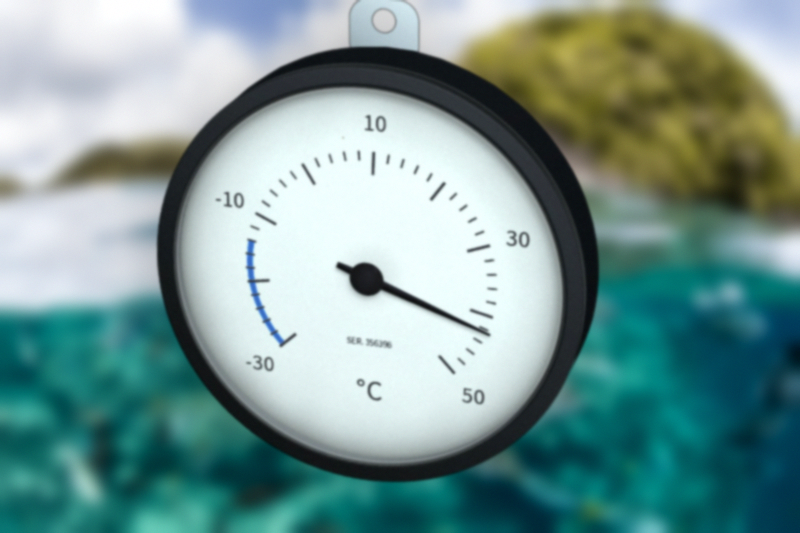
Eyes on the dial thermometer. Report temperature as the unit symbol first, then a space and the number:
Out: °C 42
